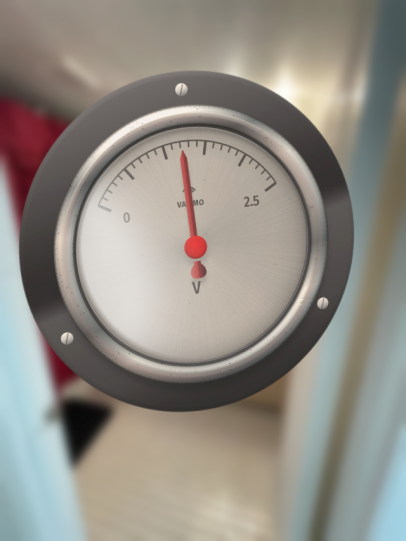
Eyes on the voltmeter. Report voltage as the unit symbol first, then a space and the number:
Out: V 1.2
